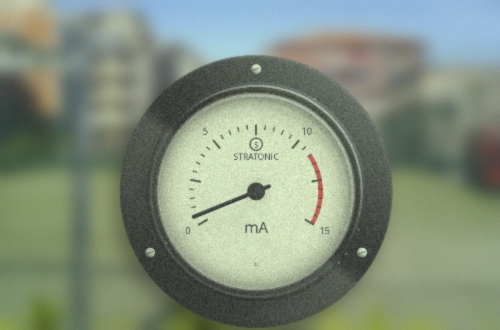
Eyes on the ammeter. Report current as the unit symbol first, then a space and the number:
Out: mA 0.5
